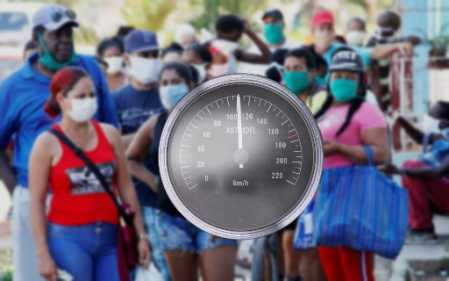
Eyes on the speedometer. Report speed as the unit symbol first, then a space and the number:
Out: km/h 110
